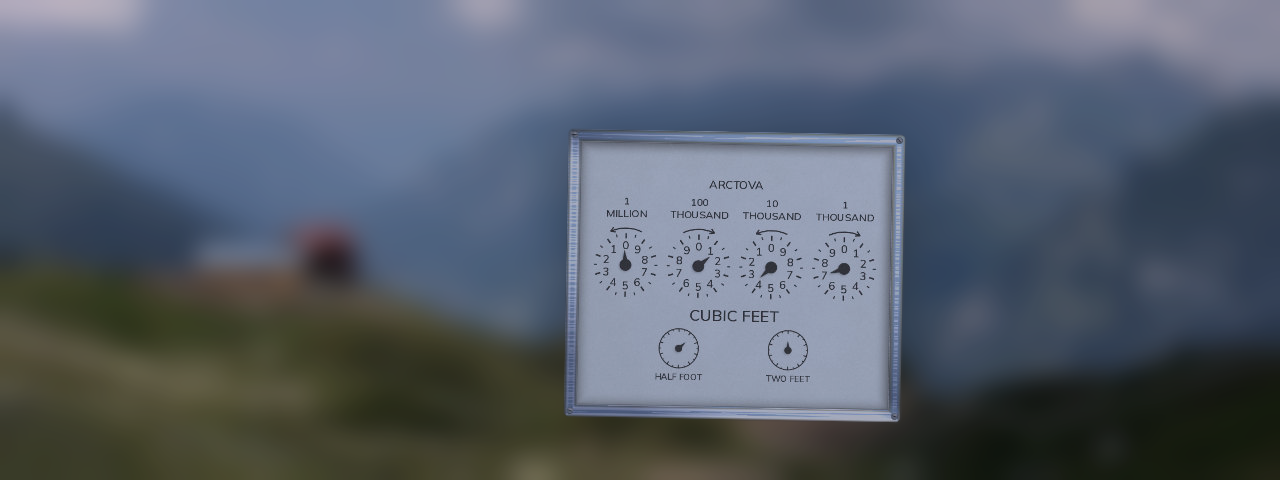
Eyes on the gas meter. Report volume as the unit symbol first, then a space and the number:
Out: ft³ 13700
